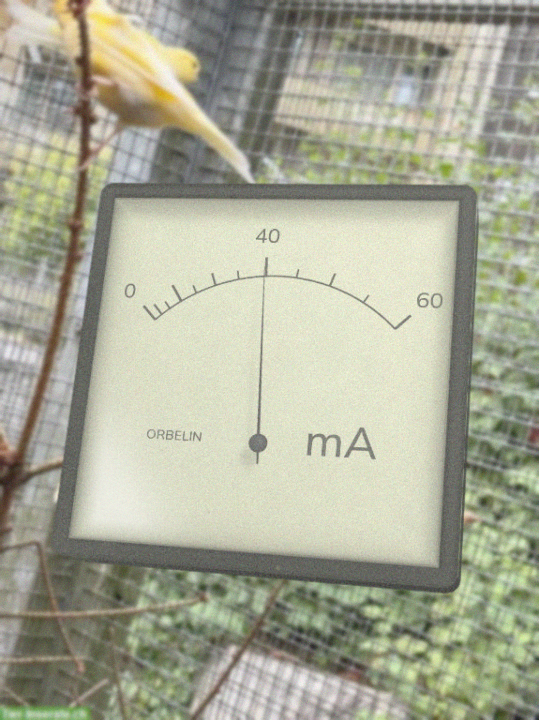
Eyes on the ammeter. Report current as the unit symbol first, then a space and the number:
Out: mA 40
